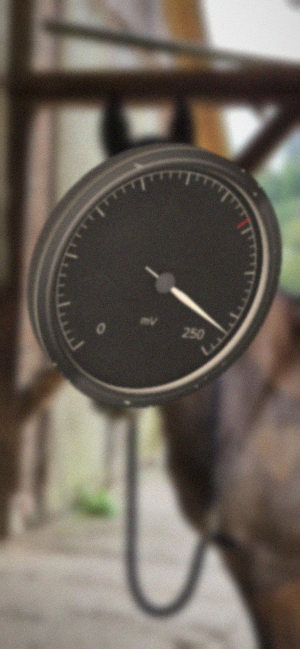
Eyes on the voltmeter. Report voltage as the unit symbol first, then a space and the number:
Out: mV 235
